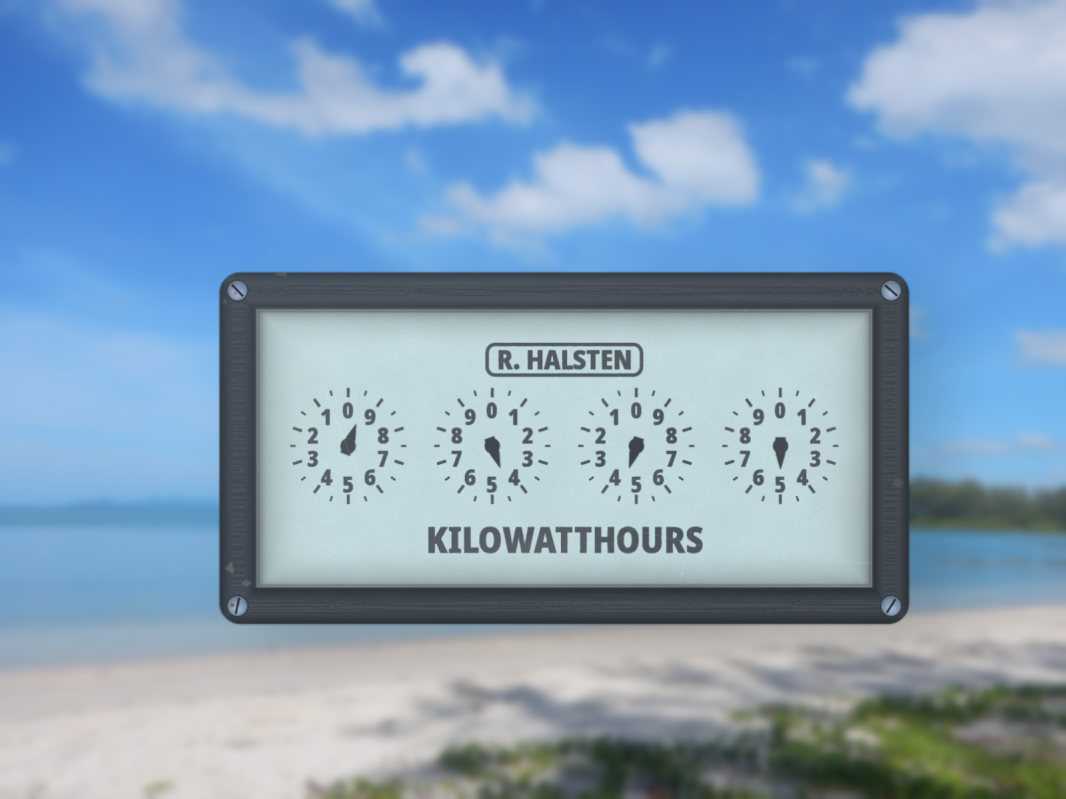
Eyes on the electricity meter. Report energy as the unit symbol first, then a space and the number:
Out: kWh 9445
